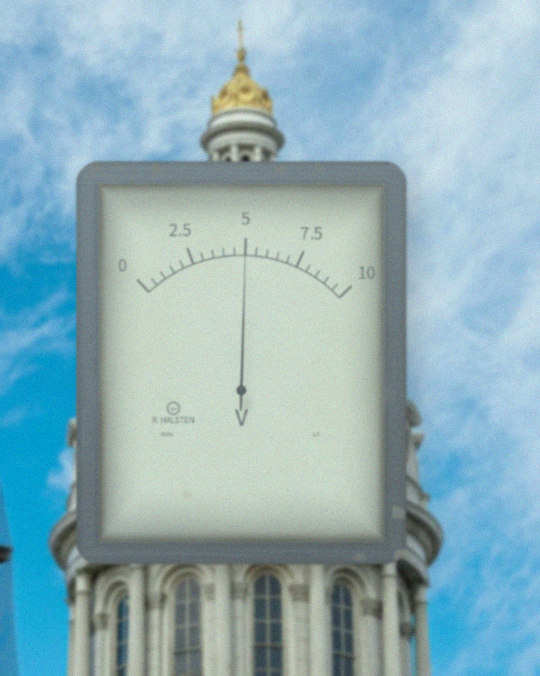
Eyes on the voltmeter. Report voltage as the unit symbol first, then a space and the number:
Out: V 5
